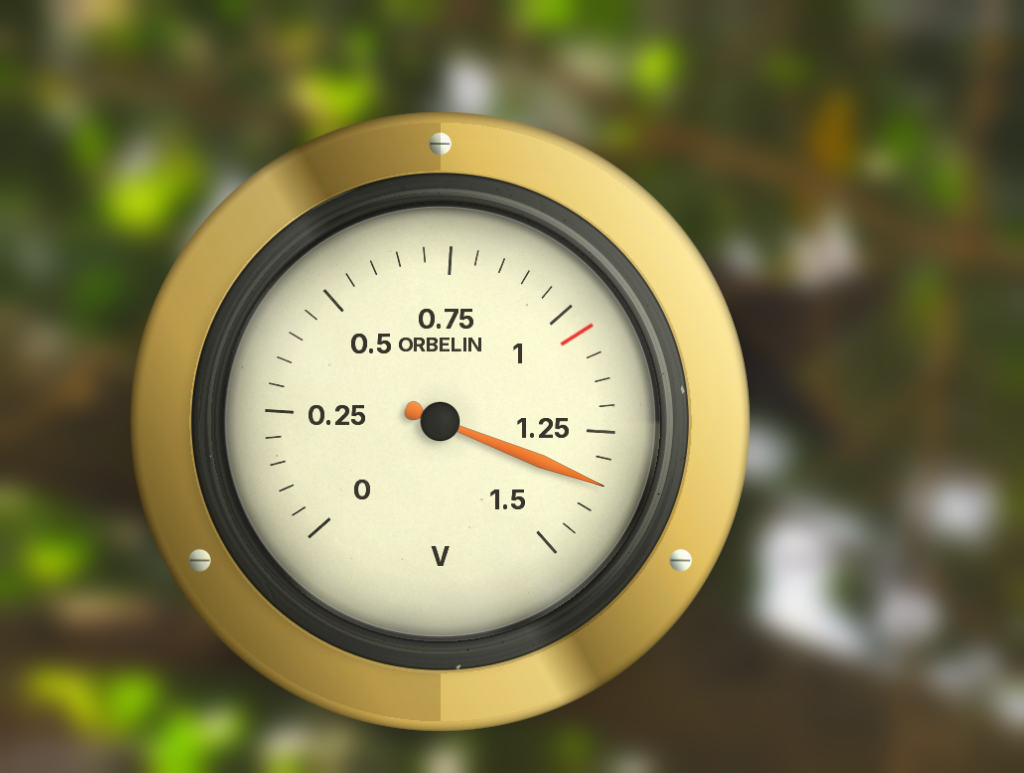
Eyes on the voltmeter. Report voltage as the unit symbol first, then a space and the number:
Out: V 1.35
